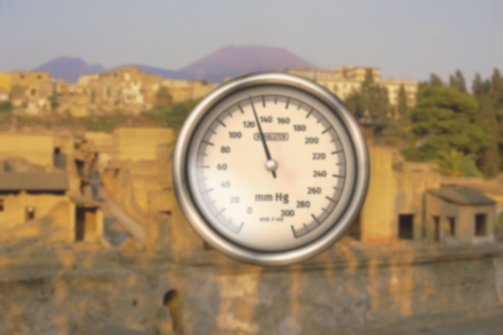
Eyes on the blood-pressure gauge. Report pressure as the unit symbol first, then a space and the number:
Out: mmHg 130
